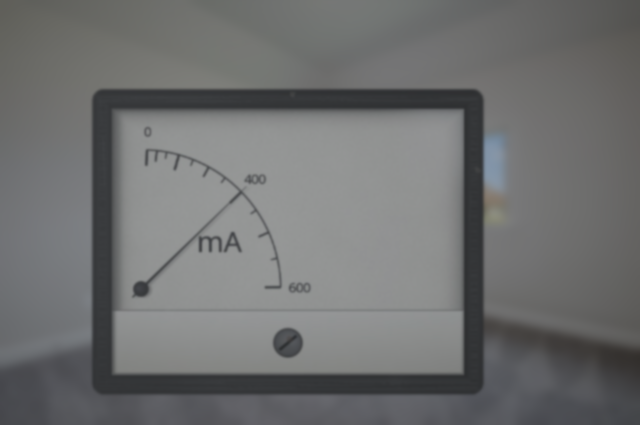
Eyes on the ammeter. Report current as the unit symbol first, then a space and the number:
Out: mA 400
